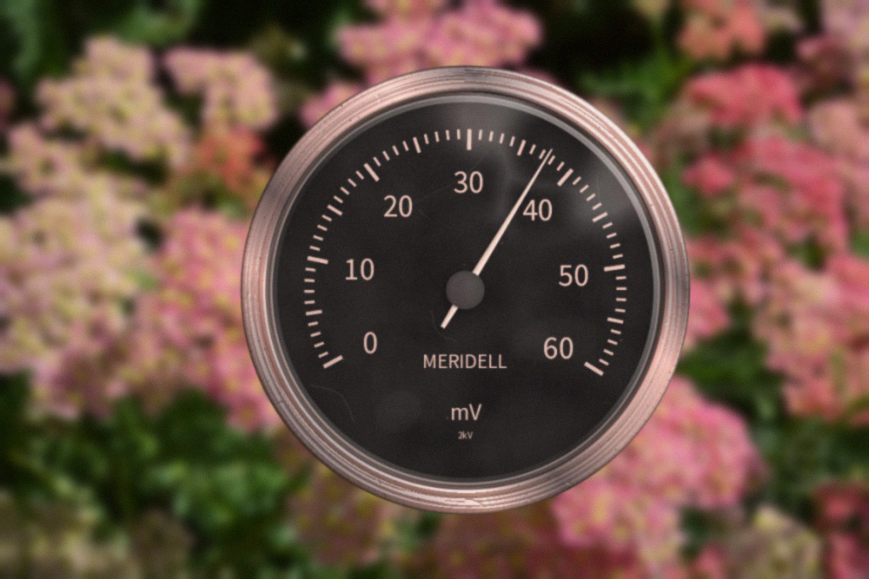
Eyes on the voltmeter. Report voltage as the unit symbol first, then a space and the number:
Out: mV 37.5
